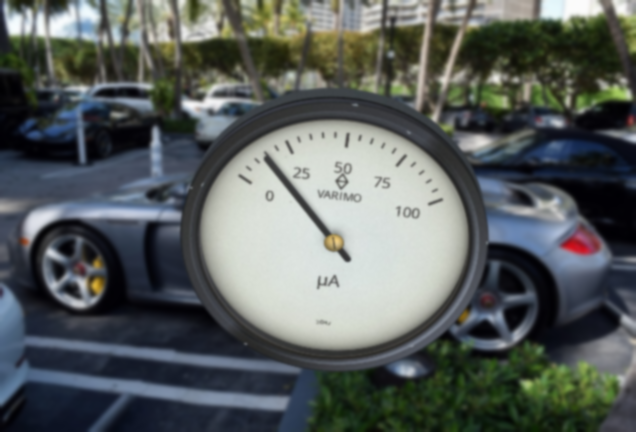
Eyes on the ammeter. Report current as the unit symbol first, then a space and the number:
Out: µA 15
